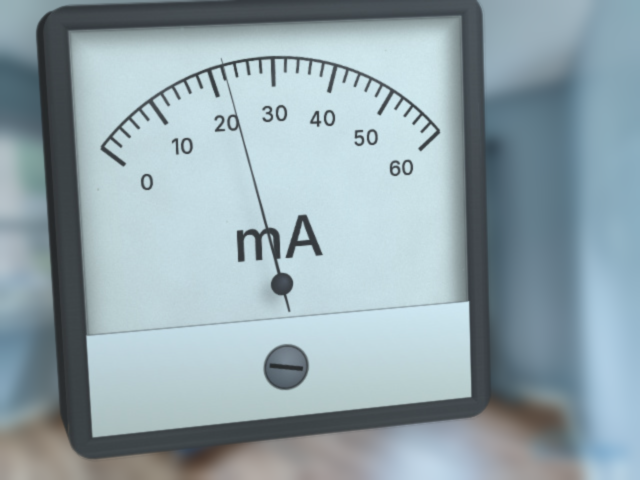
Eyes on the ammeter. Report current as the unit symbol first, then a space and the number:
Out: mA 22
